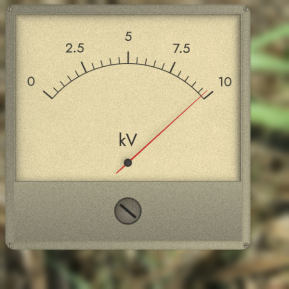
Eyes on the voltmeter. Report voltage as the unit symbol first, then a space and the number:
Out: kV 9.75
